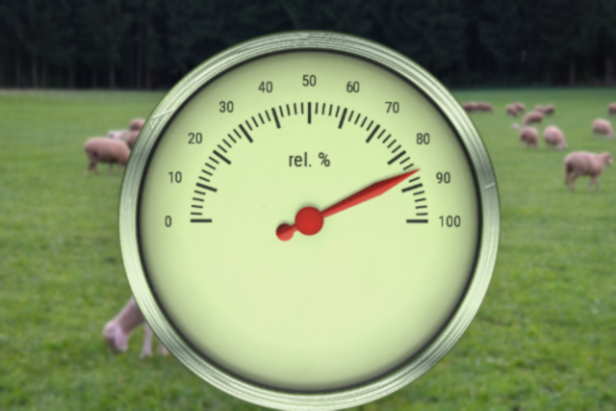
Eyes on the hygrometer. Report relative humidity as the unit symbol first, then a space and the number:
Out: % 86
